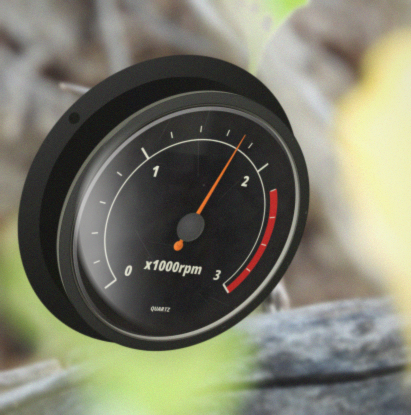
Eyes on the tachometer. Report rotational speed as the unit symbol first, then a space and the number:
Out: rpm 1700
